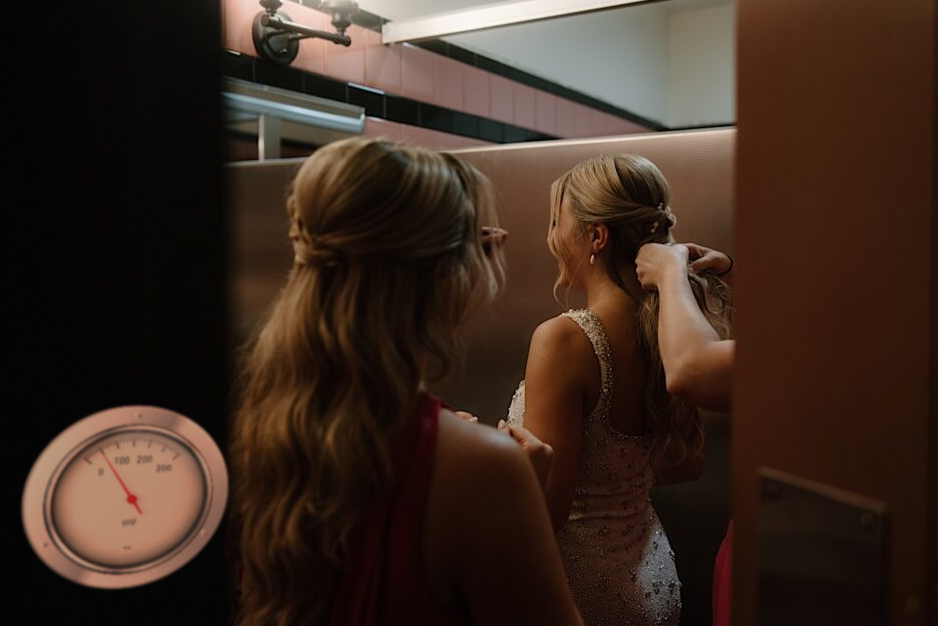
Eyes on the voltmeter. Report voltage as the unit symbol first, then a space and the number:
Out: mV 50
